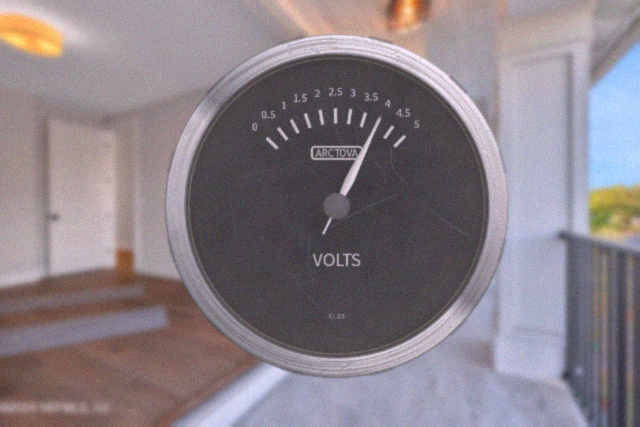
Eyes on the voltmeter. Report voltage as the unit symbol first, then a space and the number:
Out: V 4
